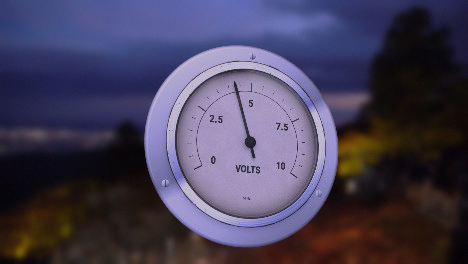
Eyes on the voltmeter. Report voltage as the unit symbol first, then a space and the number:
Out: V 4.25
